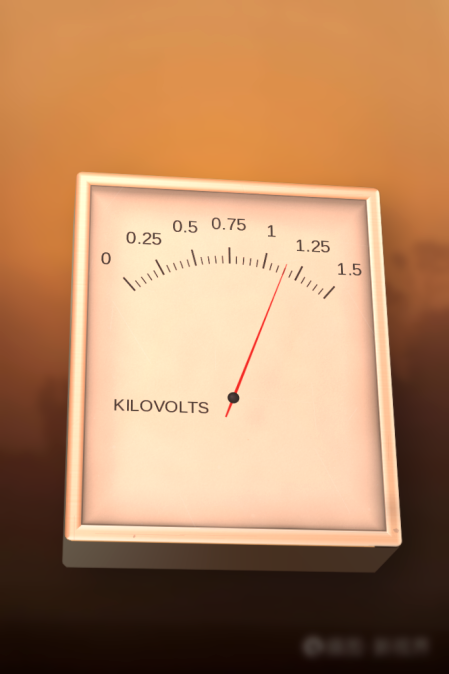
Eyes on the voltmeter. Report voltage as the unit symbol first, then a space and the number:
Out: kV 1.15
